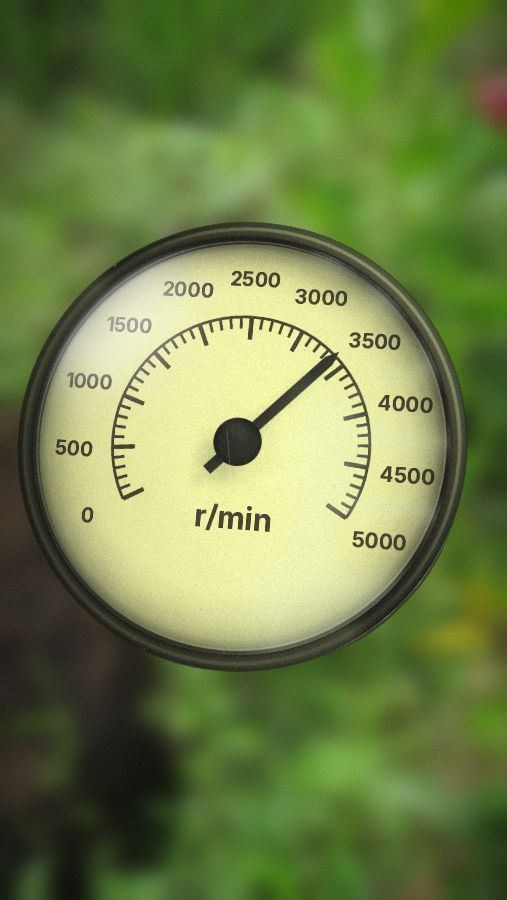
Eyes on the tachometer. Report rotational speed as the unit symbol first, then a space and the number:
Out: rpm 3400
